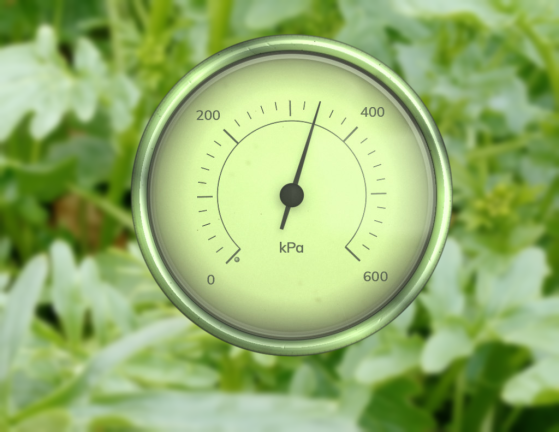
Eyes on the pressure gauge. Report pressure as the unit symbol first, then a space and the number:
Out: kPa 340
